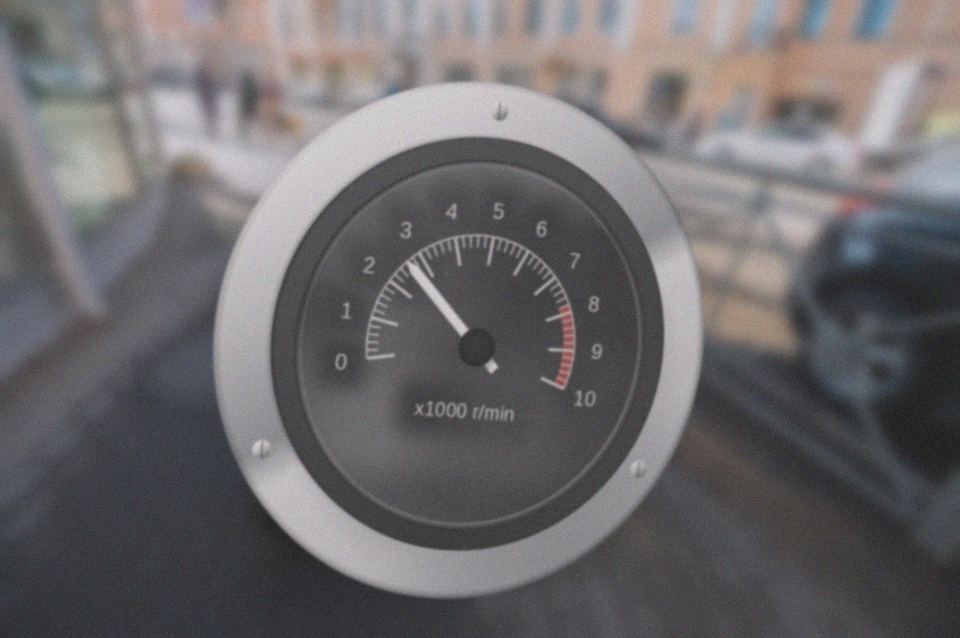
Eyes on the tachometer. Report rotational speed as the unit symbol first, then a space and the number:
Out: rpm 2600
